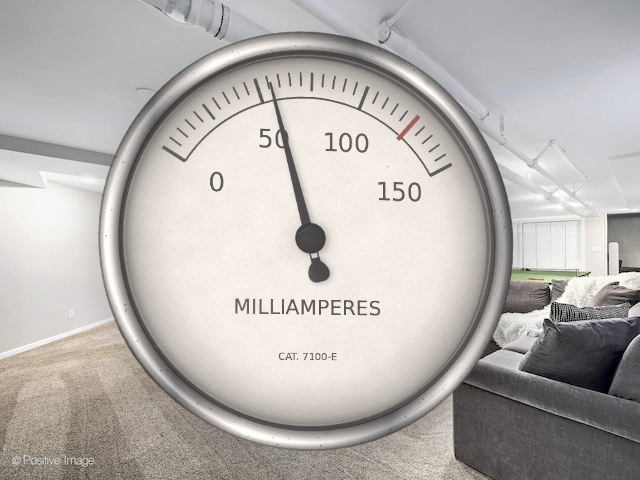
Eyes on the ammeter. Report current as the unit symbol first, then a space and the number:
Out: mA 55
